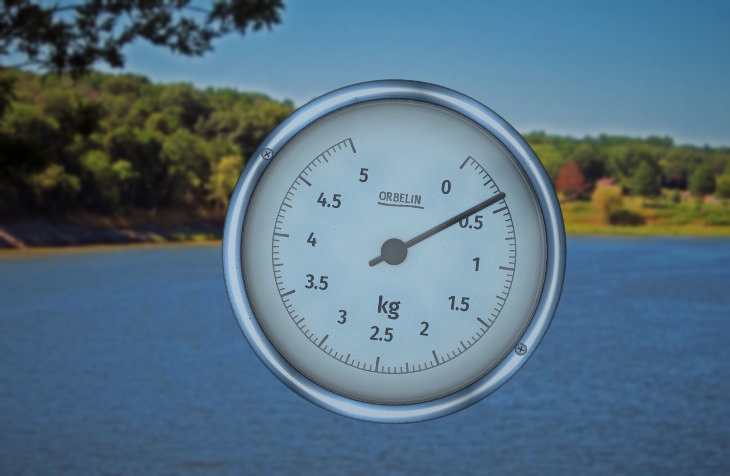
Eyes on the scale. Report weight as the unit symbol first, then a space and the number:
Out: kg 0.4
